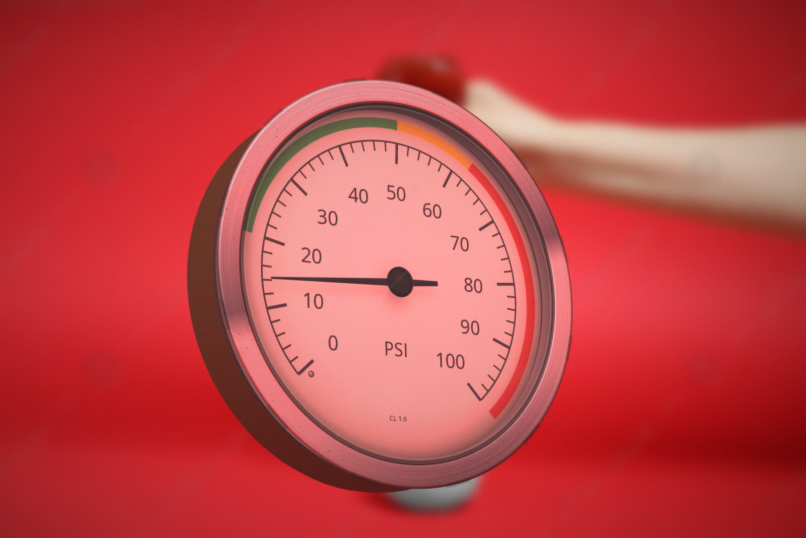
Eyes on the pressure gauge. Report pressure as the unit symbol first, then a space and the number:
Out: psi 14
